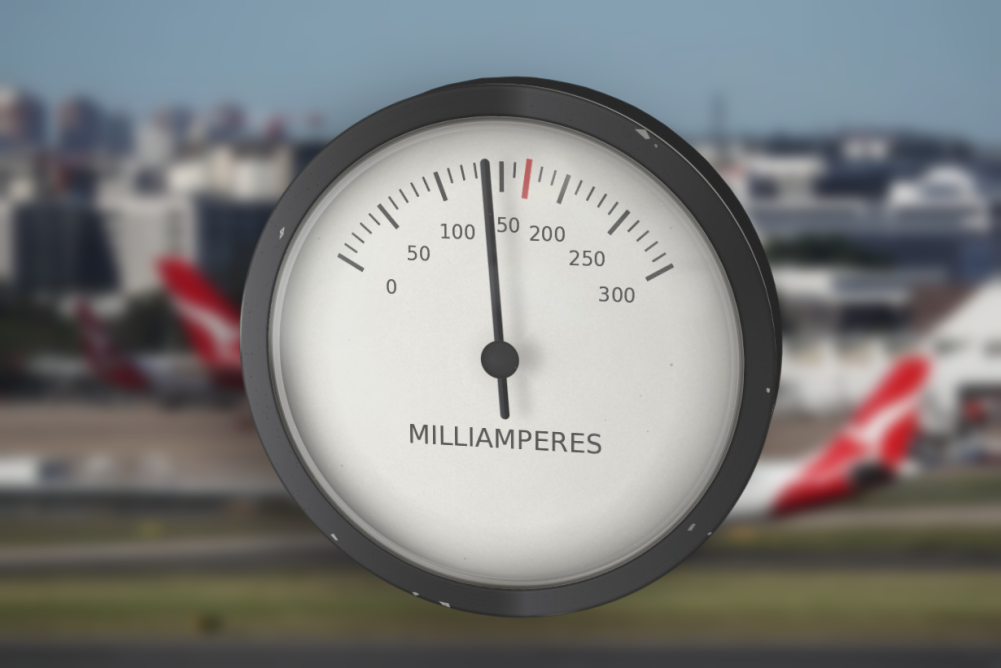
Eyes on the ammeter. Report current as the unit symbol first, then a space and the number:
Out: mA 140
